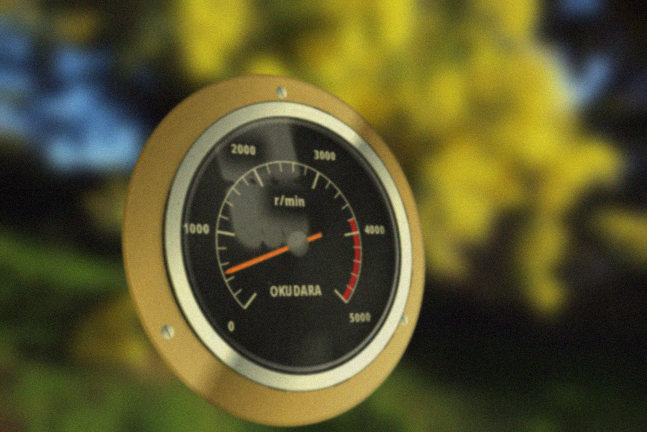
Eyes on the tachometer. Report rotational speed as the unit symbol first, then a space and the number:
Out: rpm 500
